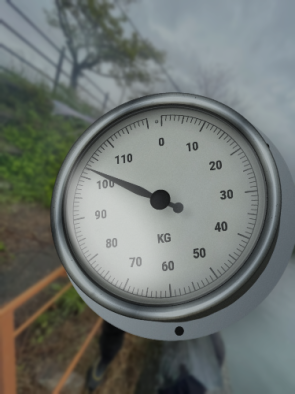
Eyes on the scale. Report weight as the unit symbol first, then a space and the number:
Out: kg 102
